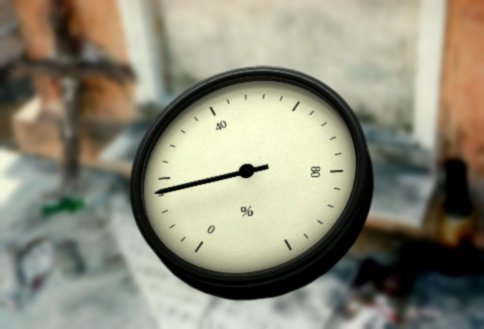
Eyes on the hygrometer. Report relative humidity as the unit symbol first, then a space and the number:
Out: % 16
